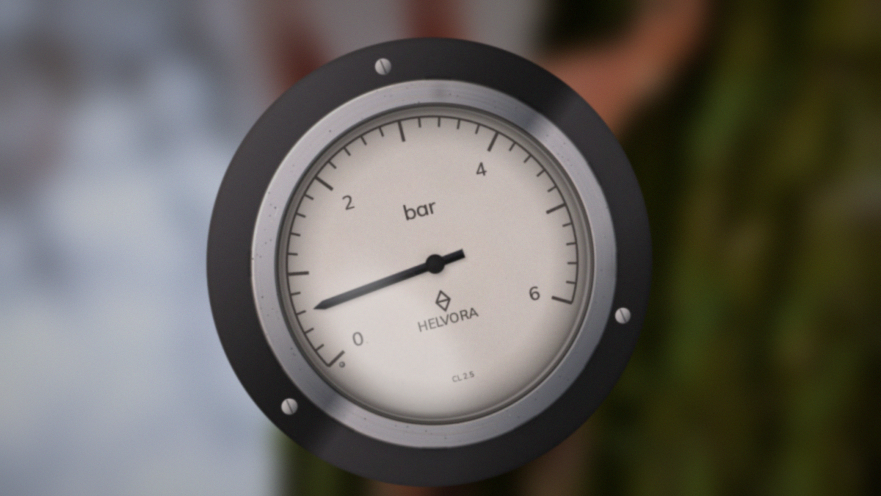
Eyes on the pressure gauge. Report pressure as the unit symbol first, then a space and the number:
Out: bar 0.6
